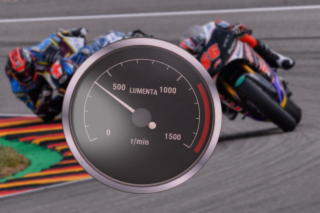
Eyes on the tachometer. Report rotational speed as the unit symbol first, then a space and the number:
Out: rpm 400
